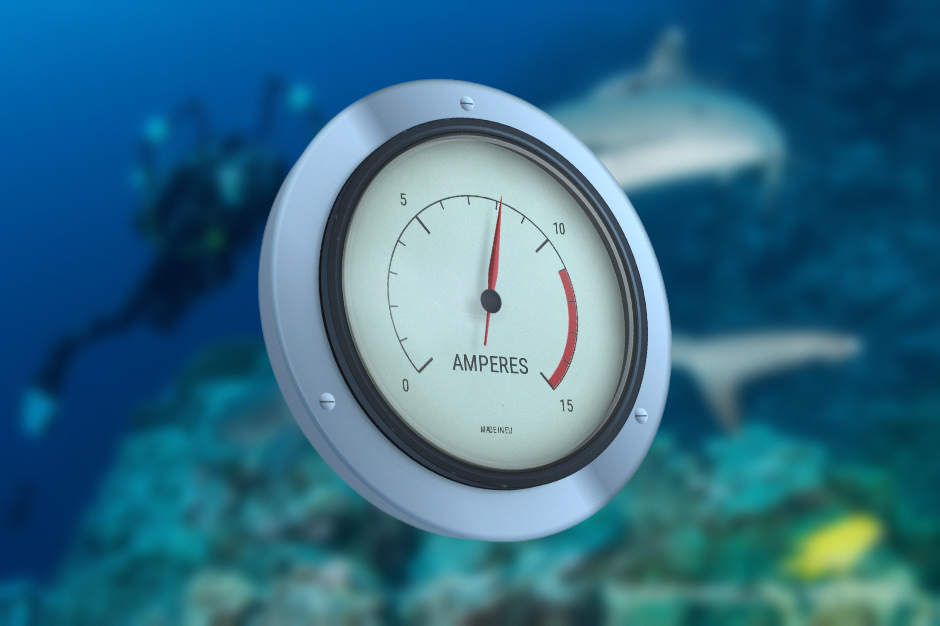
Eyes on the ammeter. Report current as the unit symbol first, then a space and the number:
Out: A 8
